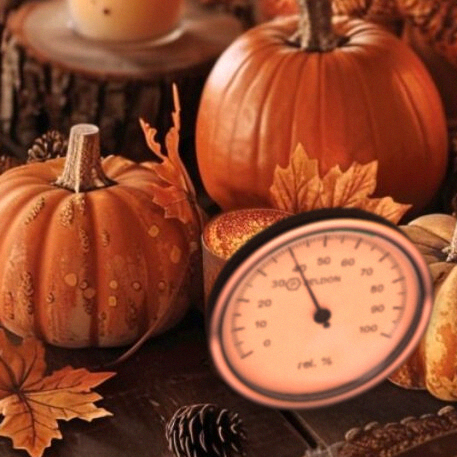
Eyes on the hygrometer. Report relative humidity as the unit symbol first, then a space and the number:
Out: % 40
